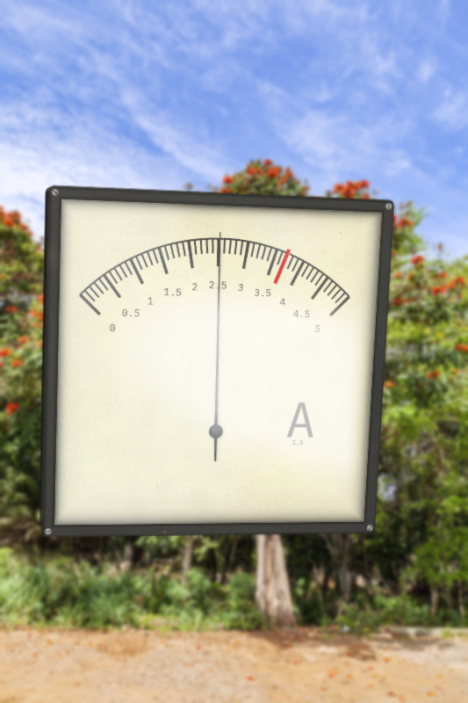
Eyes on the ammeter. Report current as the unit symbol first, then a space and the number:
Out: A 2.5
